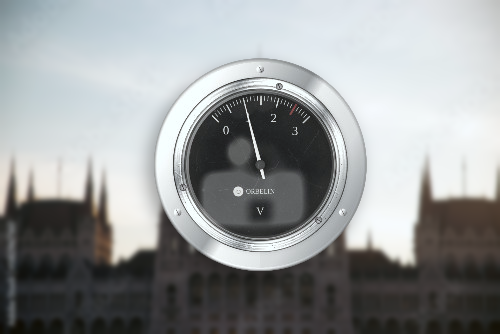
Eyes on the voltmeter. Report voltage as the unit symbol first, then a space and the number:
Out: V 1
